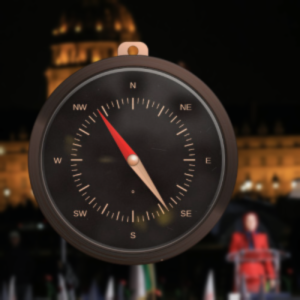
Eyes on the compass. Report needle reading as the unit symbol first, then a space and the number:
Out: ° 325
